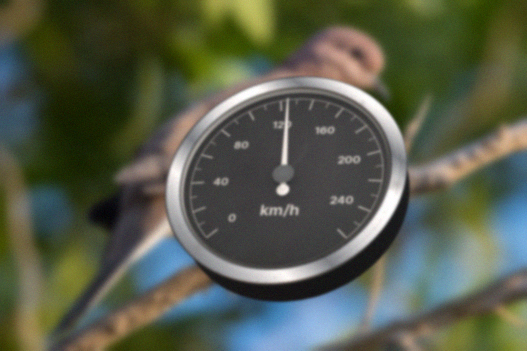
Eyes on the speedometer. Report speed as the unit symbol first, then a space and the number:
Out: km/h 125
